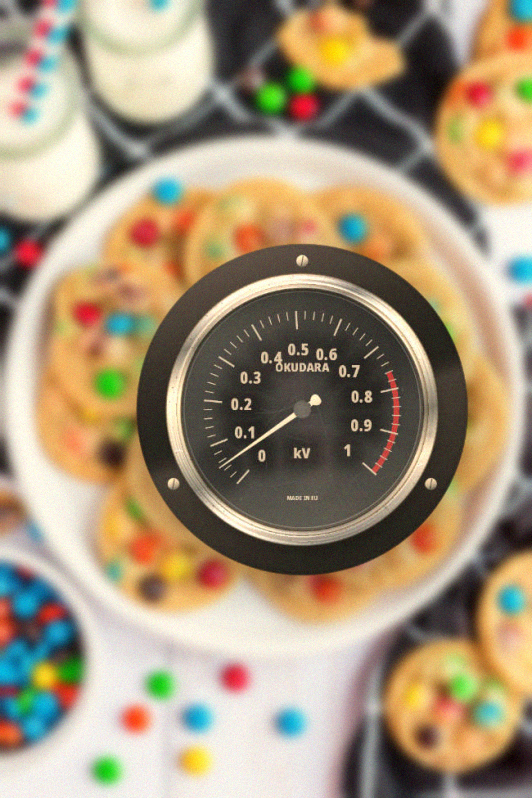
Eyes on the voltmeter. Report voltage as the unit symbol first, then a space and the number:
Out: kV 0.05
